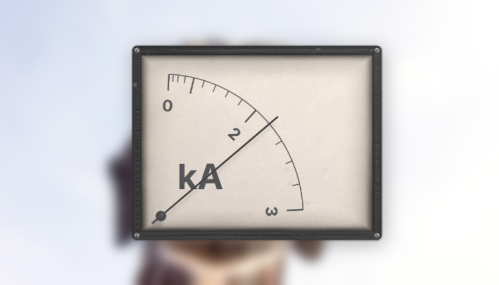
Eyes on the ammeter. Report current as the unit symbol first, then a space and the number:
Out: kA 2.2
